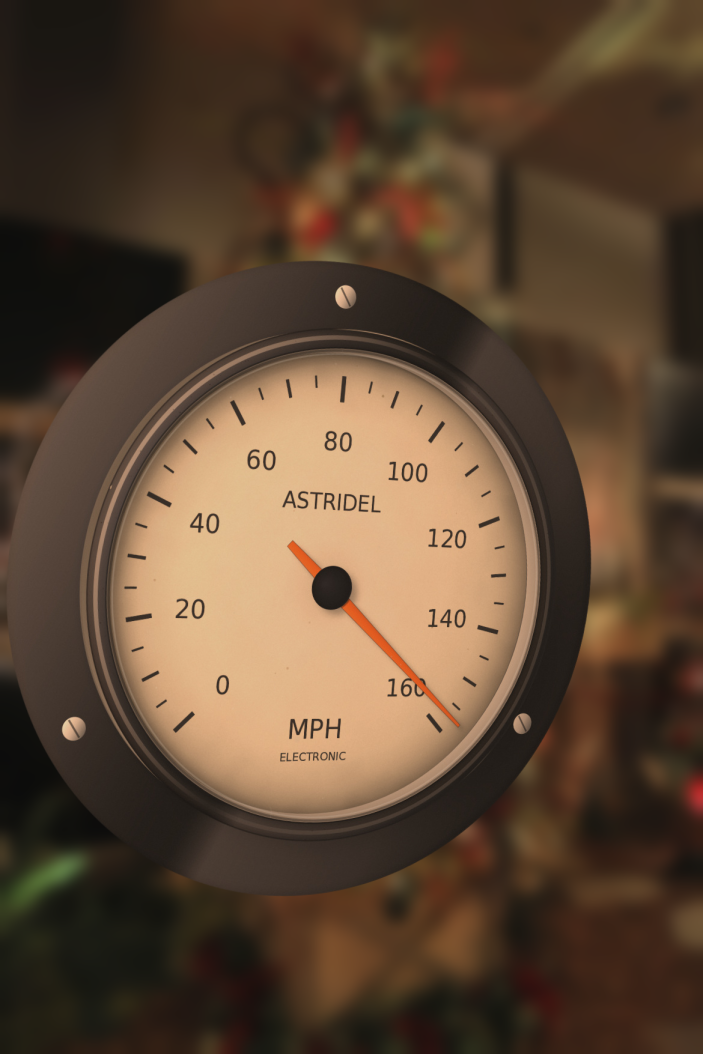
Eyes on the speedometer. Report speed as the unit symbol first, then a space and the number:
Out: mph 157.5
